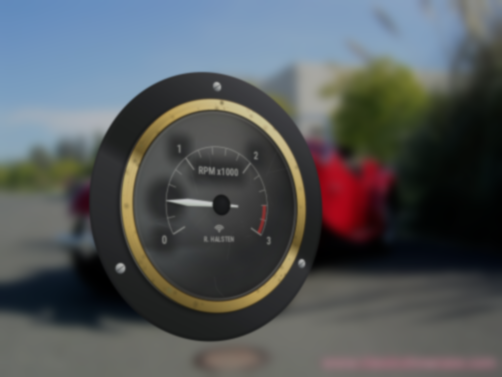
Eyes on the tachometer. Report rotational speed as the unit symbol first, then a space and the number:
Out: rpm 400
